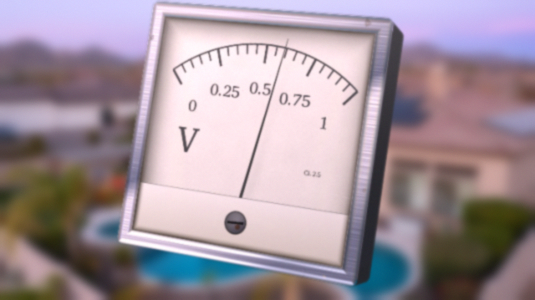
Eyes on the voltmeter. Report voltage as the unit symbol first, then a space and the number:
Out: V 0.6
